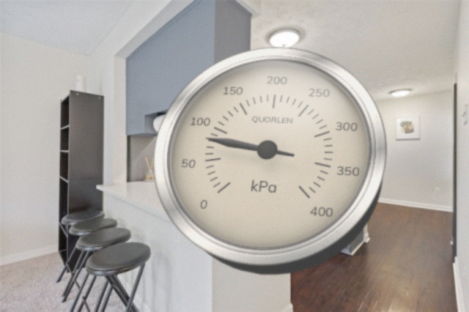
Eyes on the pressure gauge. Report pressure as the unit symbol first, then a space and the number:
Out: kPa 80
